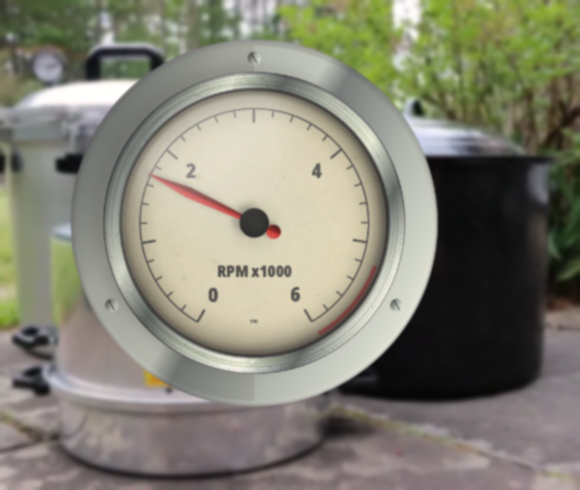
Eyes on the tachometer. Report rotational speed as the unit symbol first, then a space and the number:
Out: rpm 1700
